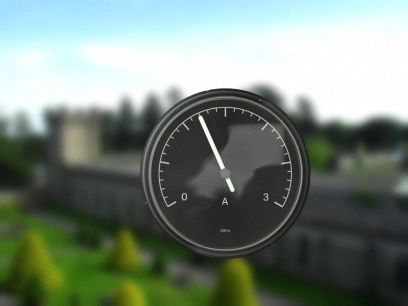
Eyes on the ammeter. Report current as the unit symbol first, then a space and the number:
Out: A 1.2
